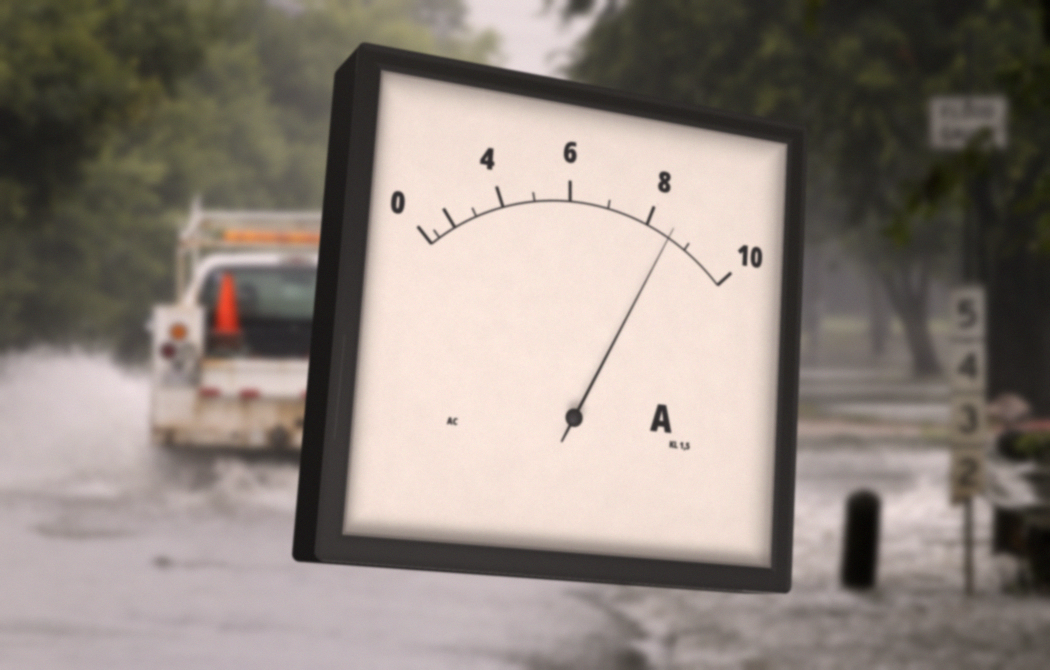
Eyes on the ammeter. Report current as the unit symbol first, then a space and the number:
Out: A 8.5
